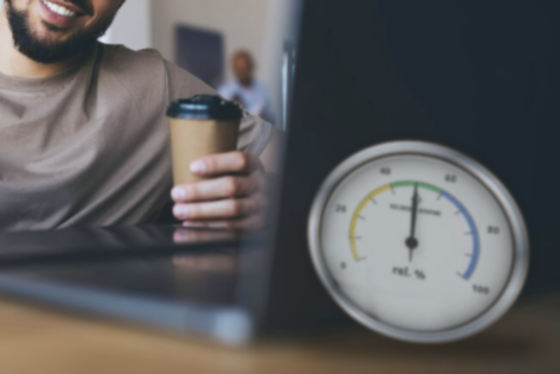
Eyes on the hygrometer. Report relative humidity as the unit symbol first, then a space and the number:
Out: % 50
